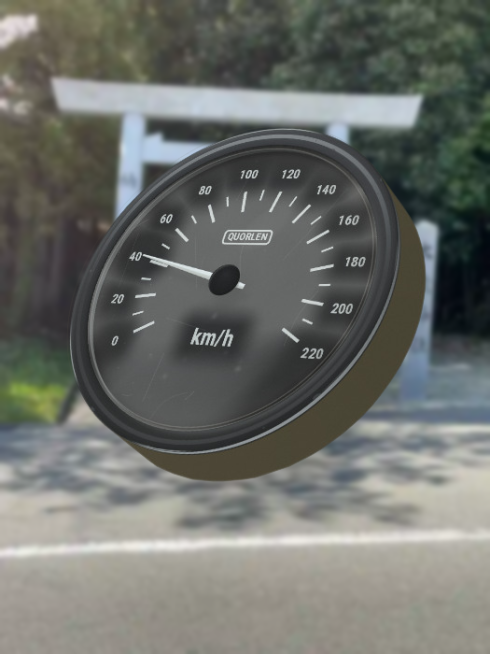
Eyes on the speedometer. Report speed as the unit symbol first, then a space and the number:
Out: km/h 40
